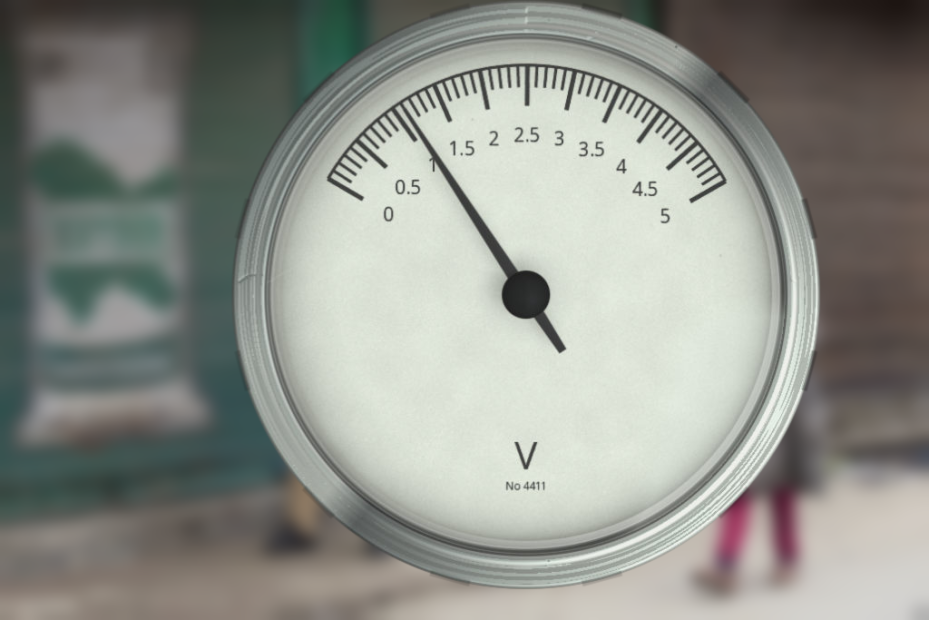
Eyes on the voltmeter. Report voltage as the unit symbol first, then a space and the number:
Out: V 1.1
